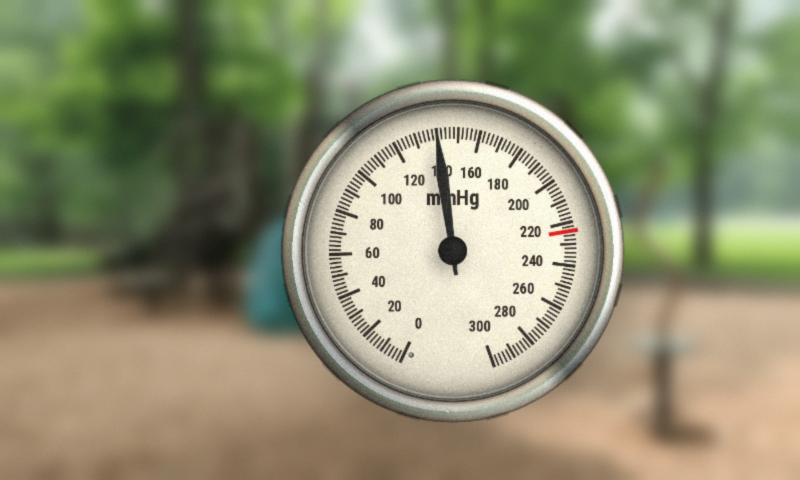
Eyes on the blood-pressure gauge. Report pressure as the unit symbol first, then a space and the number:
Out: mmHg 140
